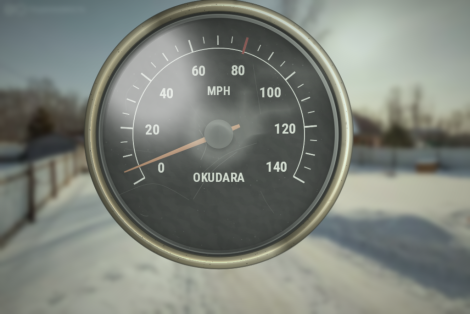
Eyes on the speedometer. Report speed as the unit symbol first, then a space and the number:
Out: mph 5
